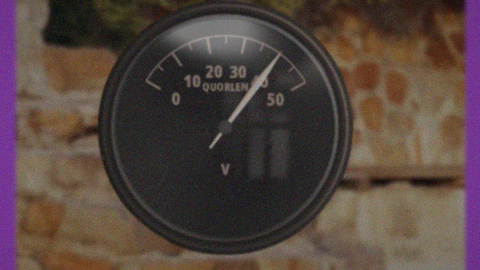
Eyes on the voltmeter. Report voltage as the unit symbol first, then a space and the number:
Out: V 40
